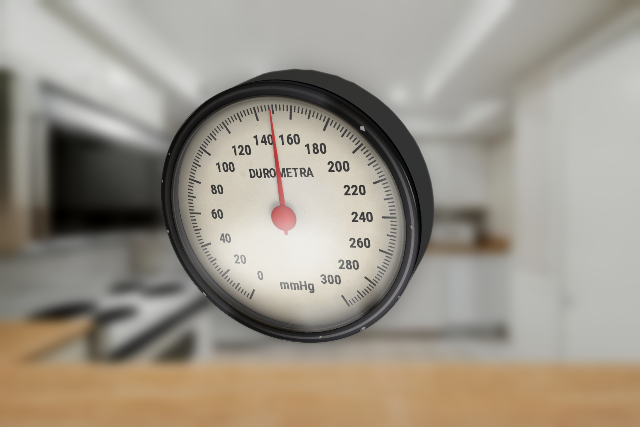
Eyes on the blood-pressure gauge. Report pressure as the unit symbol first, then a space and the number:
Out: mmHg 150
